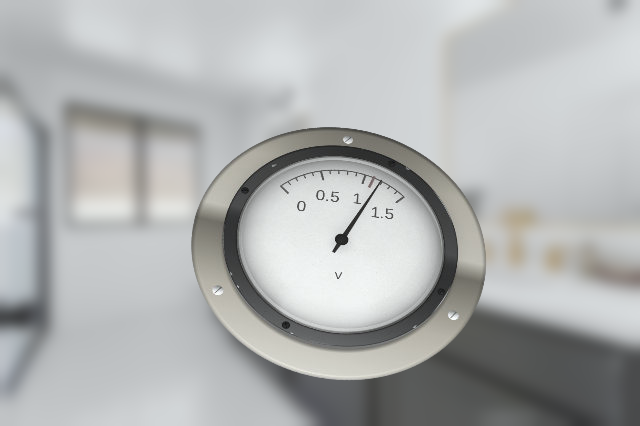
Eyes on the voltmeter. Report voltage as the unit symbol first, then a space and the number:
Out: V 1.2
